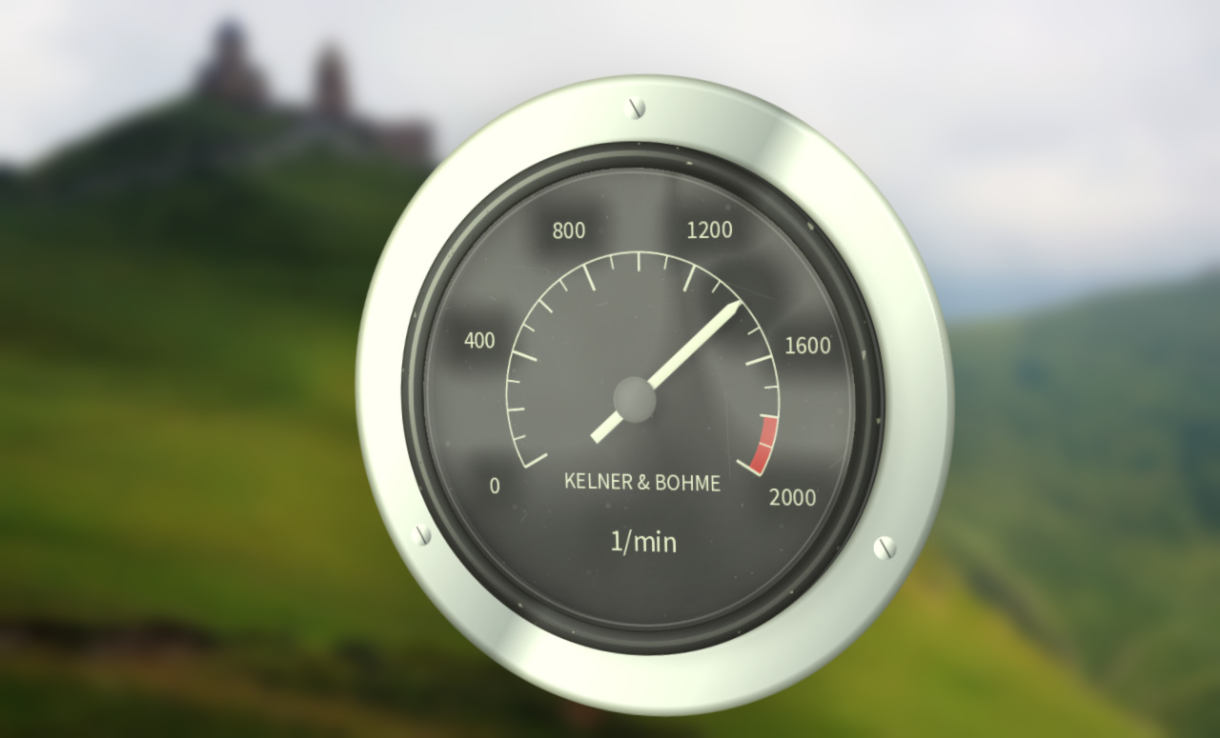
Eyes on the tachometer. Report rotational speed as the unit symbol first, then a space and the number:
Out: rpm 1400
